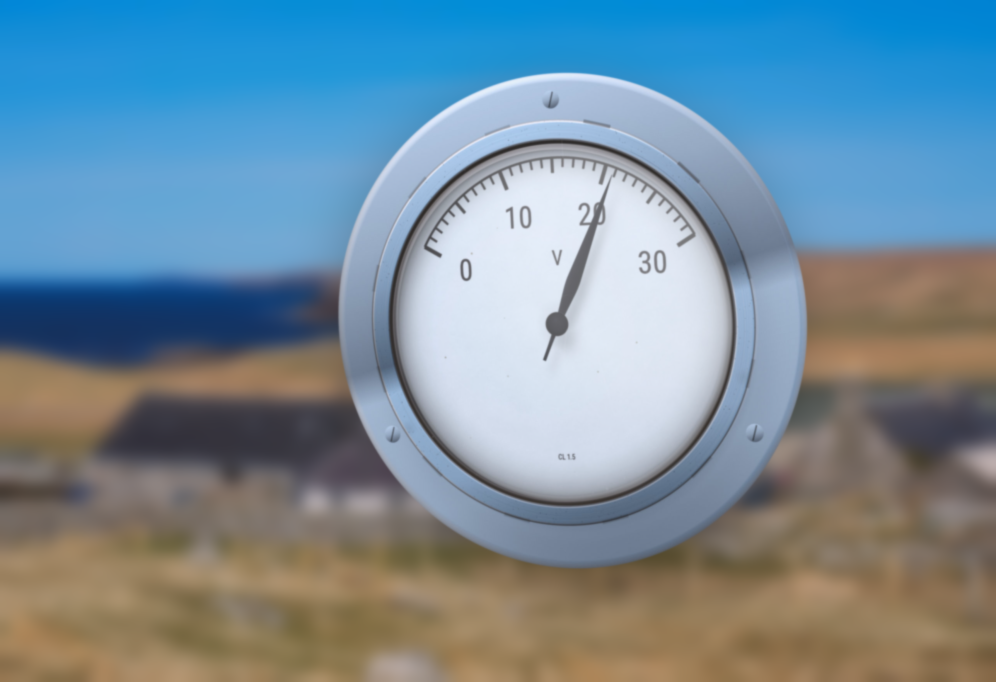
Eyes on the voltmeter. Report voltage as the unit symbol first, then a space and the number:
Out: V 21
